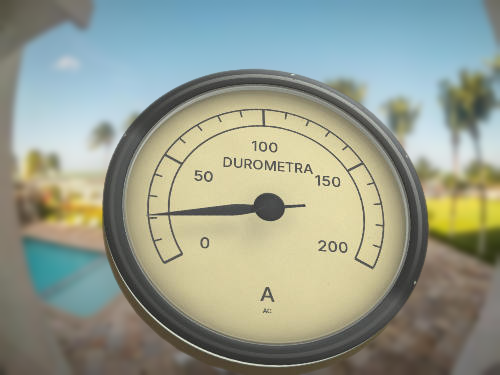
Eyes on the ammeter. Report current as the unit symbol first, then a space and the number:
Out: A 20
